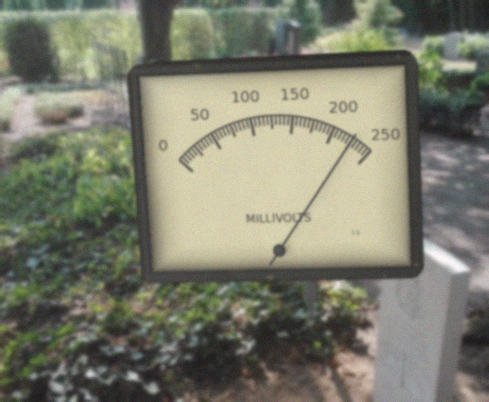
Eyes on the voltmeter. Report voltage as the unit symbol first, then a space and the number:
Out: mV 225
